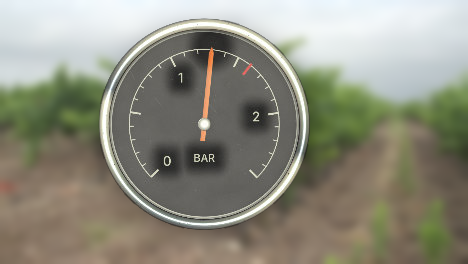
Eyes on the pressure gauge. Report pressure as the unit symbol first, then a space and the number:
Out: bar 1.3
